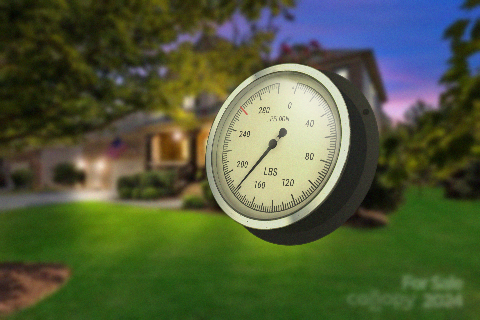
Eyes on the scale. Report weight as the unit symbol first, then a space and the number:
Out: lb 180
